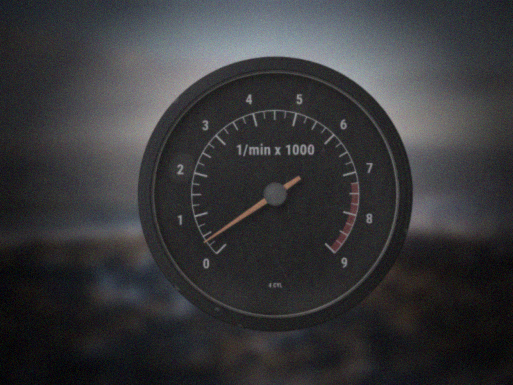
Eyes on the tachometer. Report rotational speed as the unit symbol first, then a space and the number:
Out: rpm 375
